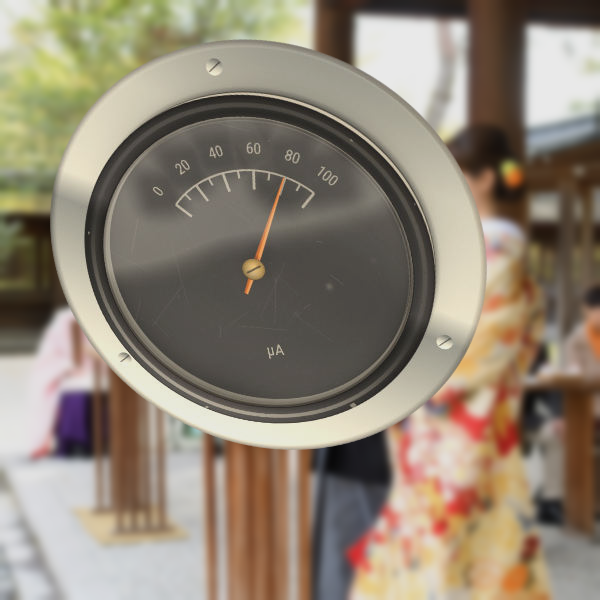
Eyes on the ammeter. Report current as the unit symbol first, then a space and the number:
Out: µA 80
